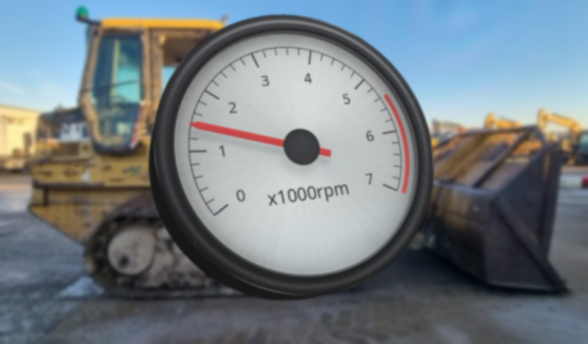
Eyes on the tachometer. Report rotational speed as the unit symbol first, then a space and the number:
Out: rpm 1400
